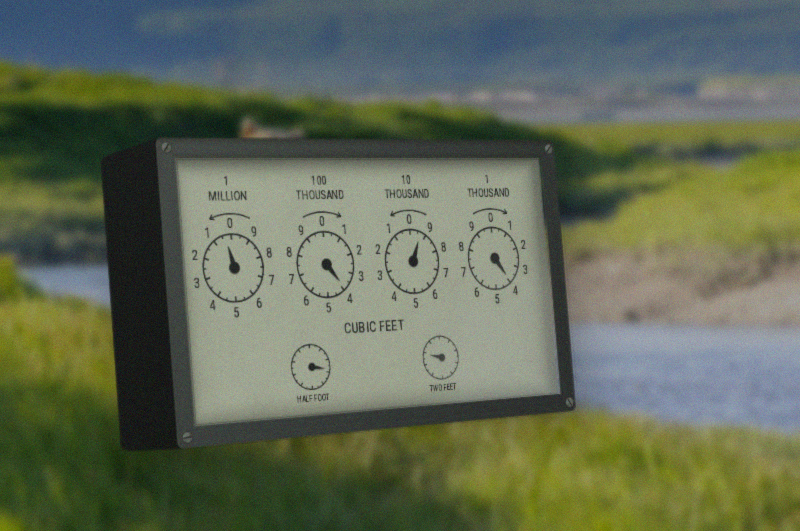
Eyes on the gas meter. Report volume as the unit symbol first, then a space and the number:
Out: ft³ 39400
